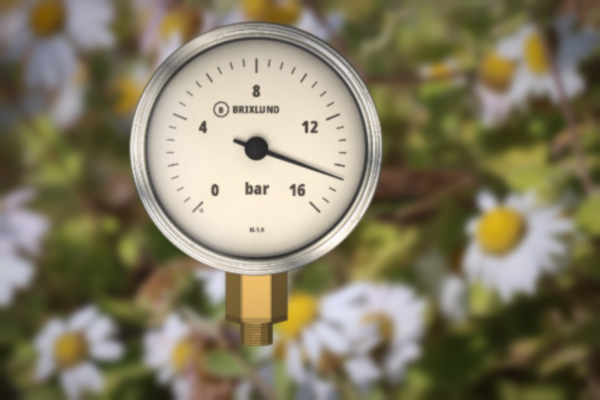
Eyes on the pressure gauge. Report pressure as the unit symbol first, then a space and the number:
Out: bar 14.5
